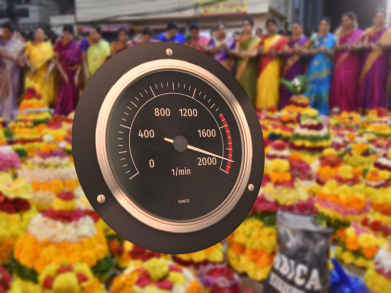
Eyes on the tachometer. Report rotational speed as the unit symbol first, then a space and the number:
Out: rpm 1900
